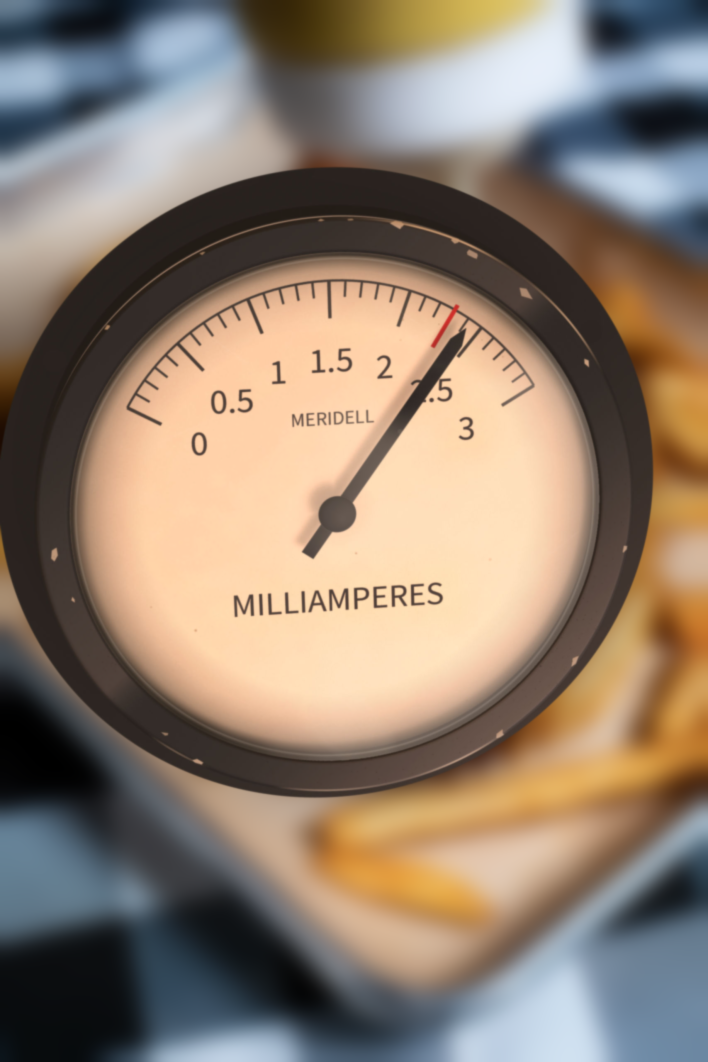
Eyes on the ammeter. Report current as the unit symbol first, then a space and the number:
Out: mA 2.4
